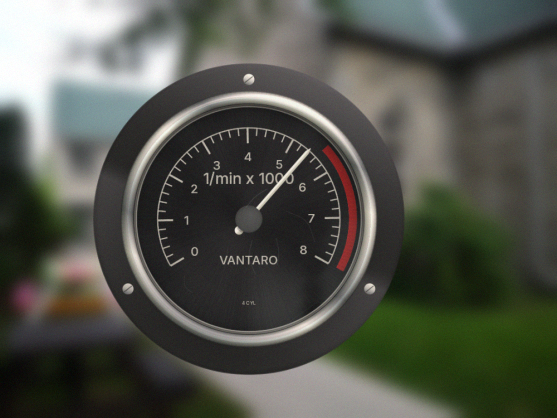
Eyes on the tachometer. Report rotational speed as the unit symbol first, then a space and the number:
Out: rpm 5400
